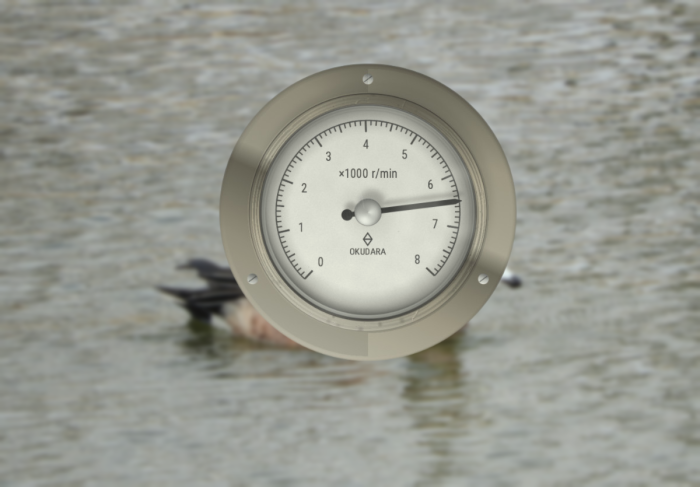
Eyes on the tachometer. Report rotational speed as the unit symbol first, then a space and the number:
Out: rpm 6500
